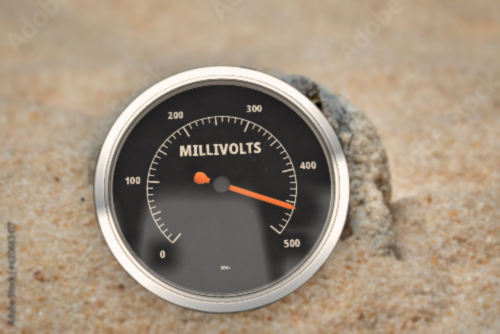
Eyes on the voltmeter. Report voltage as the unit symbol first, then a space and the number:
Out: mV 460
